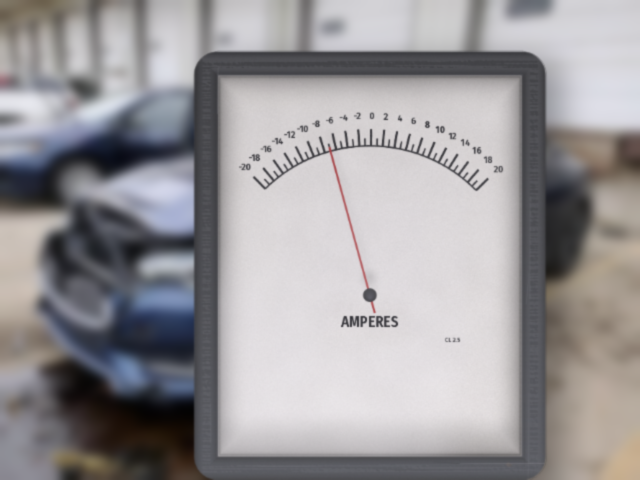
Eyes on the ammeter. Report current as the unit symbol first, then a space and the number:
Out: A -7
